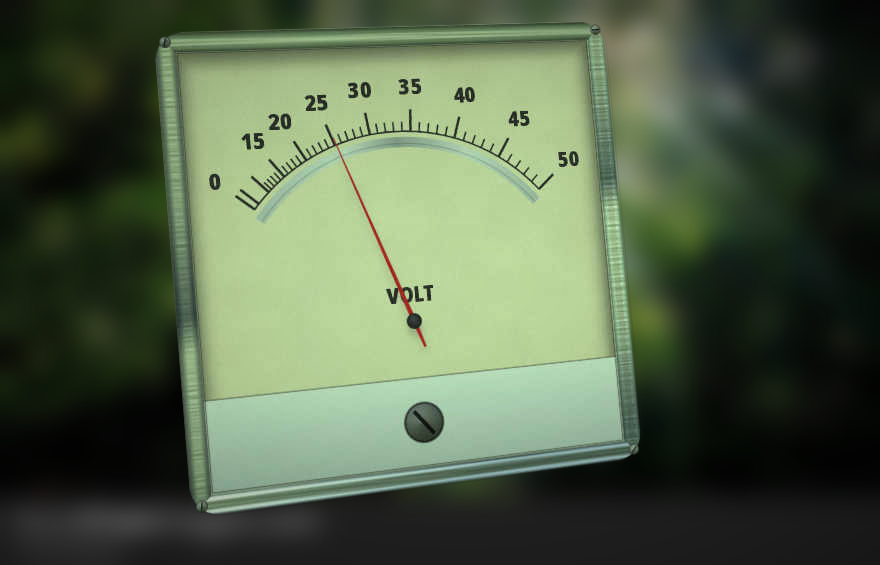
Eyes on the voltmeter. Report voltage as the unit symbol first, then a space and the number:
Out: V 25
